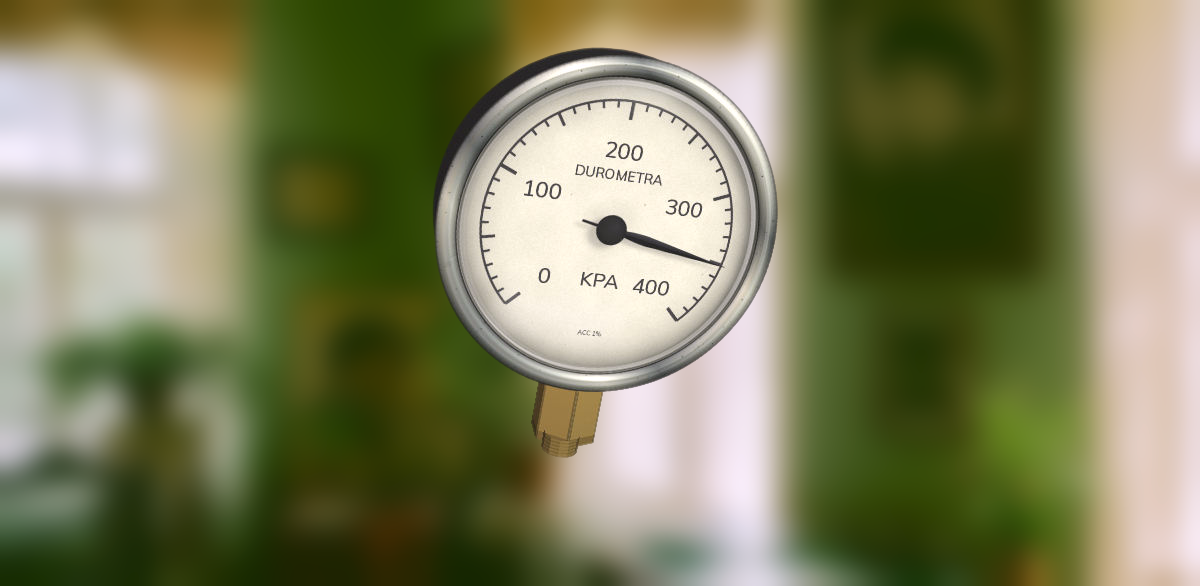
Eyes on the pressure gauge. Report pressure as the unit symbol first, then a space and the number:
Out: kPa 350
